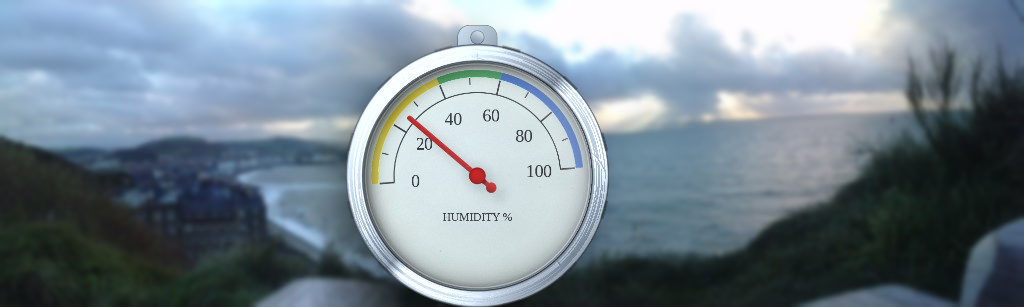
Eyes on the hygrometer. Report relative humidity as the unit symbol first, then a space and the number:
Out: % 25
